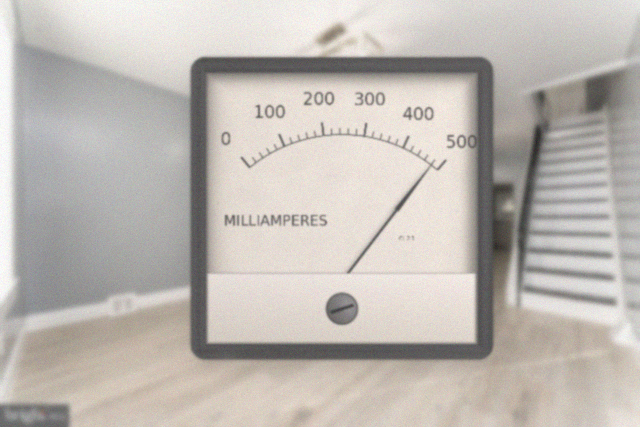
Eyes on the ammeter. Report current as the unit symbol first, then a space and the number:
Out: mA 480
